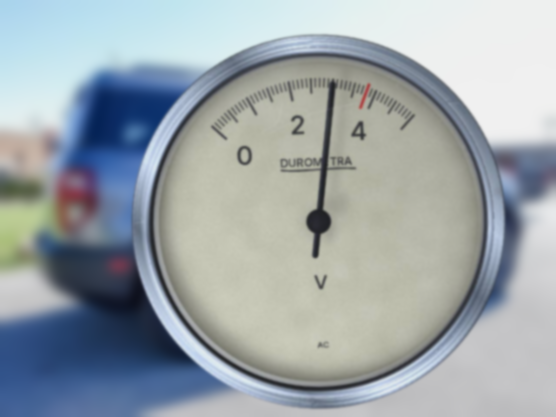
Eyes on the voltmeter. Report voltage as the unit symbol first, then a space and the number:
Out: V 3
